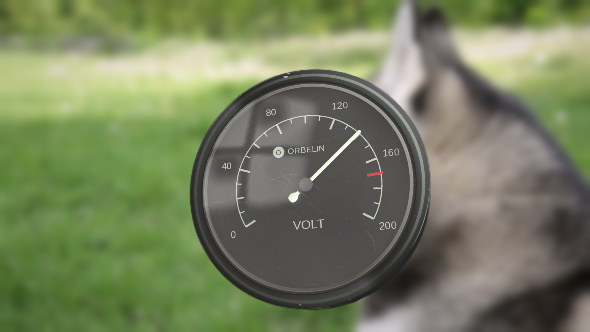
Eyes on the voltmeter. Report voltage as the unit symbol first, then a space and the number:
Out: V 140
